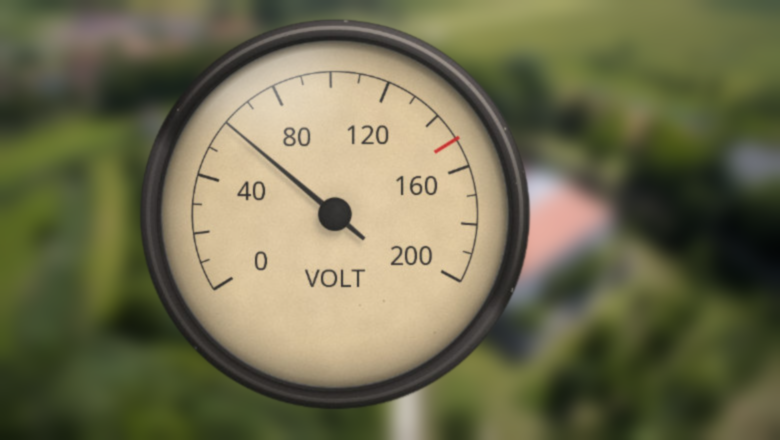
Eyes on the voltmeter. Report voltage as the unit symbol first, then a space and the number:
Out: V 60
